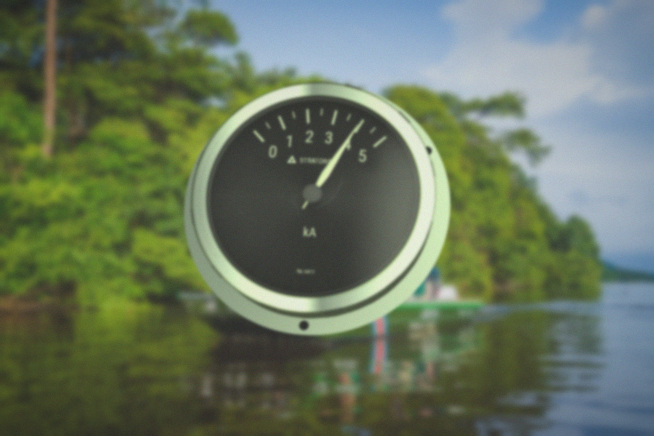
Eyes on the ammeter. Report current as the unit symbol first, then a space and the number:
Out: kA 4
